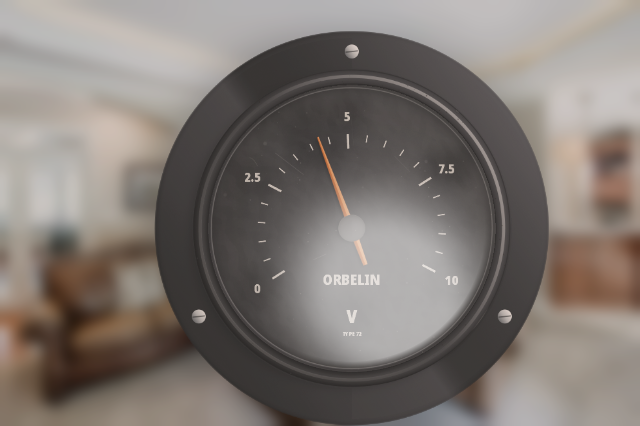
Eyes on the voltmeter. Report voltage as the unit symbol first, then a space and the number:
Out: V 4.25
